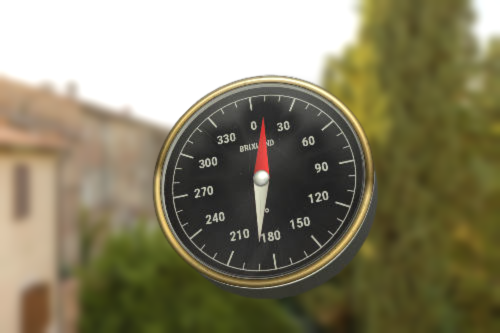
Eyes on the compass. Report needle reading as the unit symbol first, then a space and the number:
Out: ° 10
